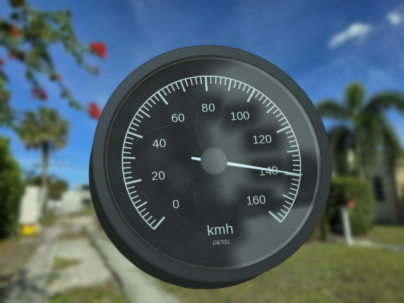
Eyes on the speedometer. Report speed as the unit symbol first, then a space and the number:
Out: km/h 140
